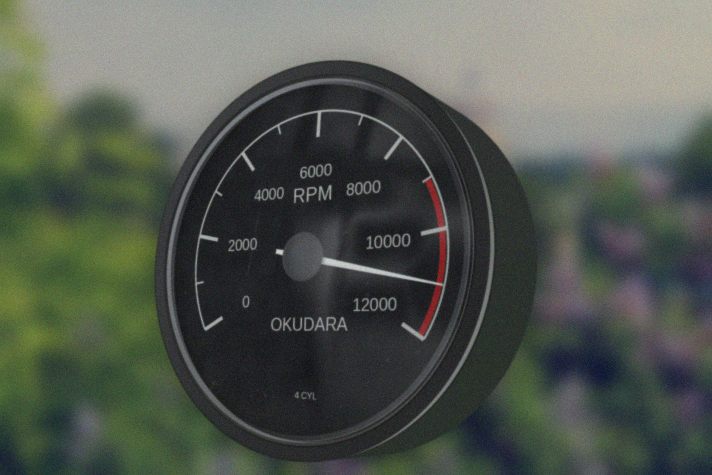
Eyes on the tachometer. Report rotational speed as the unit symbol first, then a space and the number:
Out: rpm 11000
